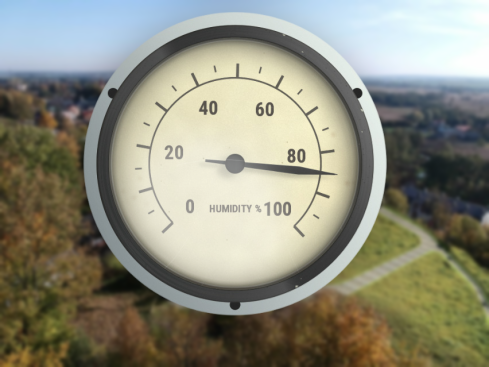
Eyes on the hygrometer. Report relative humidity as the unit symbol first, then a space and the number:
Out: % 85
